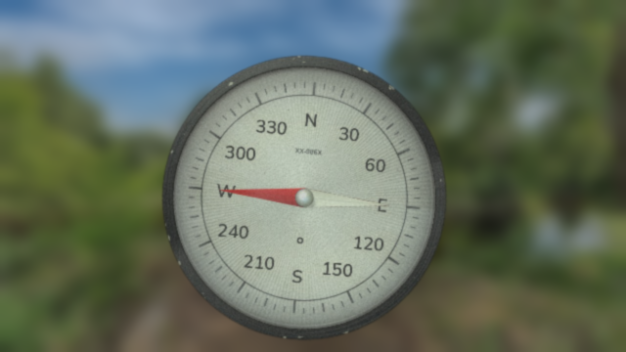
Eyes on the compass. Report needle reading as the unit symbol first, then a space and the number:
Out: ° 270
